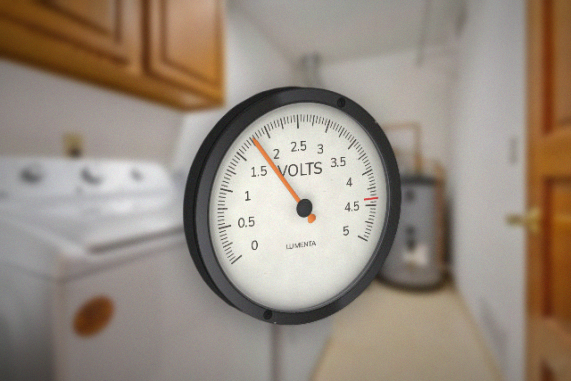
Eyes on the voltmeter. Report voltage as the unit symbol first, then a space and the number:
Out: V 1.75
